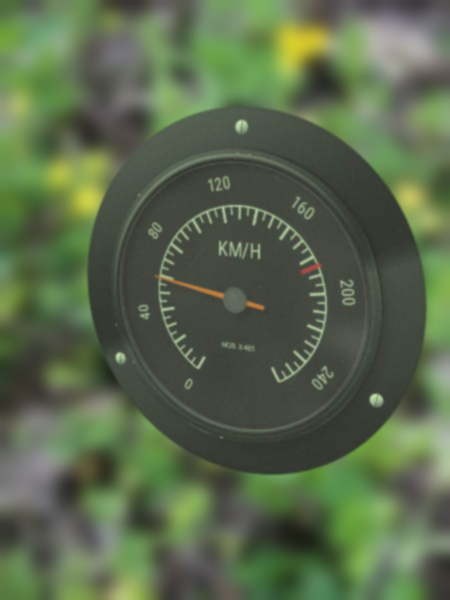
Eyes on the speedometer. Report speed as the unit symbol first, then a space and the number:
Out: km/h 60
